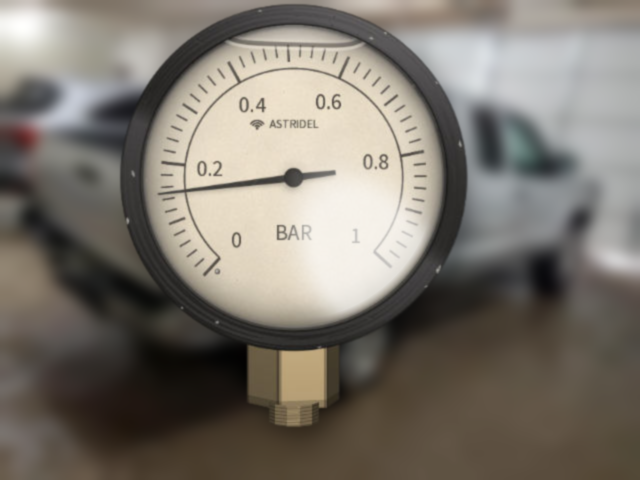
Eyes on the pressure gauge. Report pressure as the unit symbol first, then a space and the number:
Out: bar 0.15
